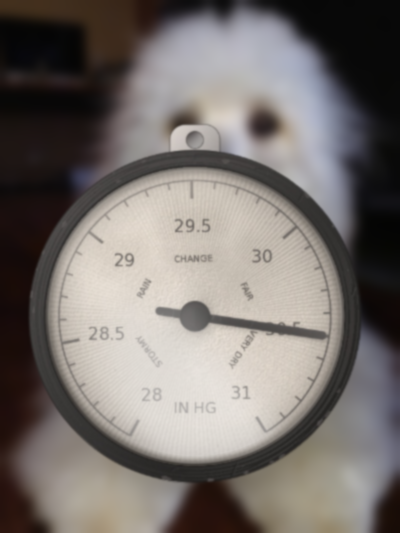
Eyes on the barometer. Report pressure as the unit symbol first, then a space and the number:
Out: inHg 30.5
